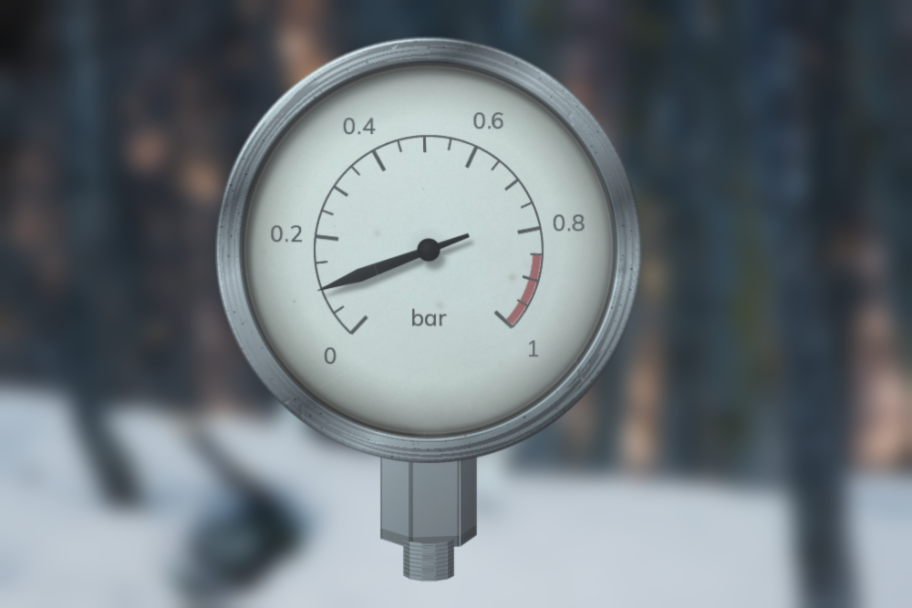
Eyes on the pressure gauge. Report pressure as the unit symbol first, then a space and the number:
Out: bar 0.1
